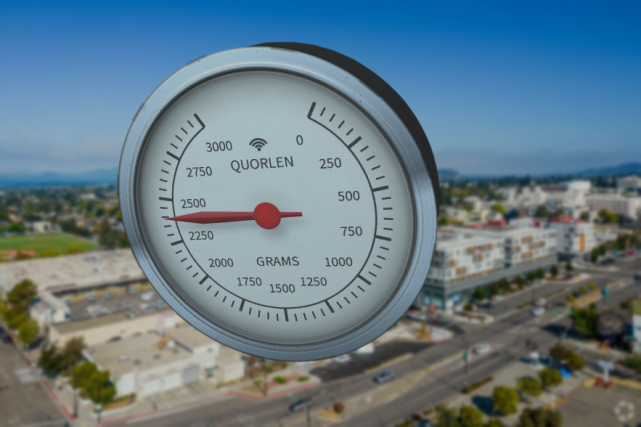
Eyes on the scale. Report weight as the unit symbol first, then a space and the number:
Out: g 2400
